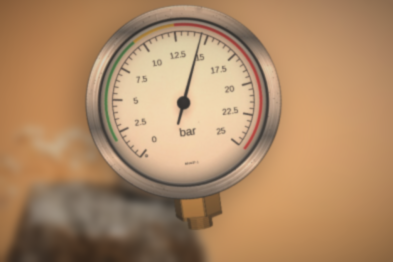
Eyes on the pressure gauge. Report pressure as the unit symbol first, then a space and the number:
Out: bar 14.5
